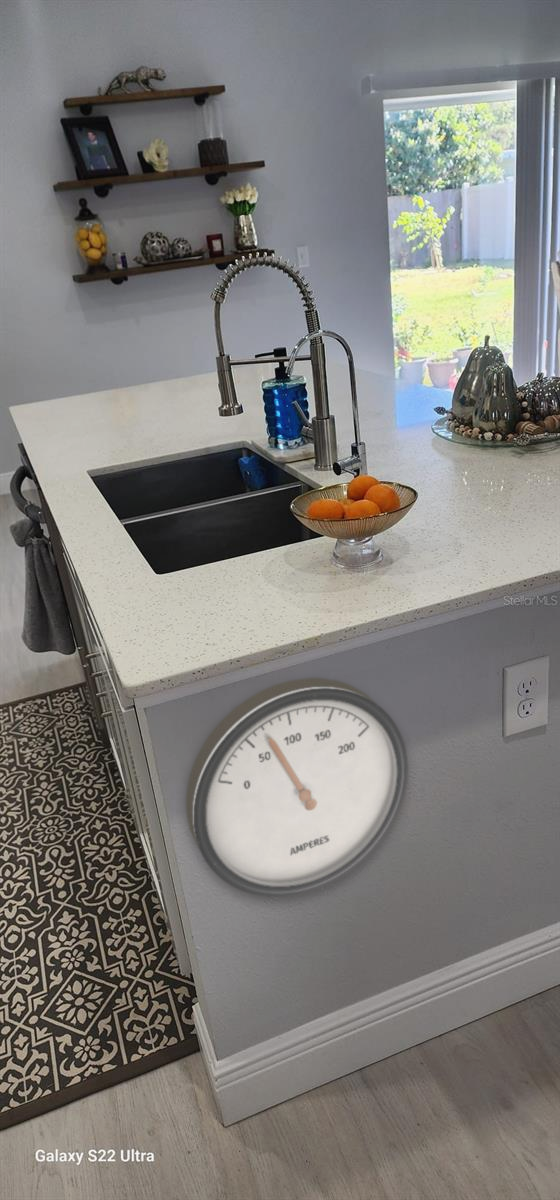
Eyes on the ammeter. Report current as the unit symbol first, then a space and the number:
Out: A 70
